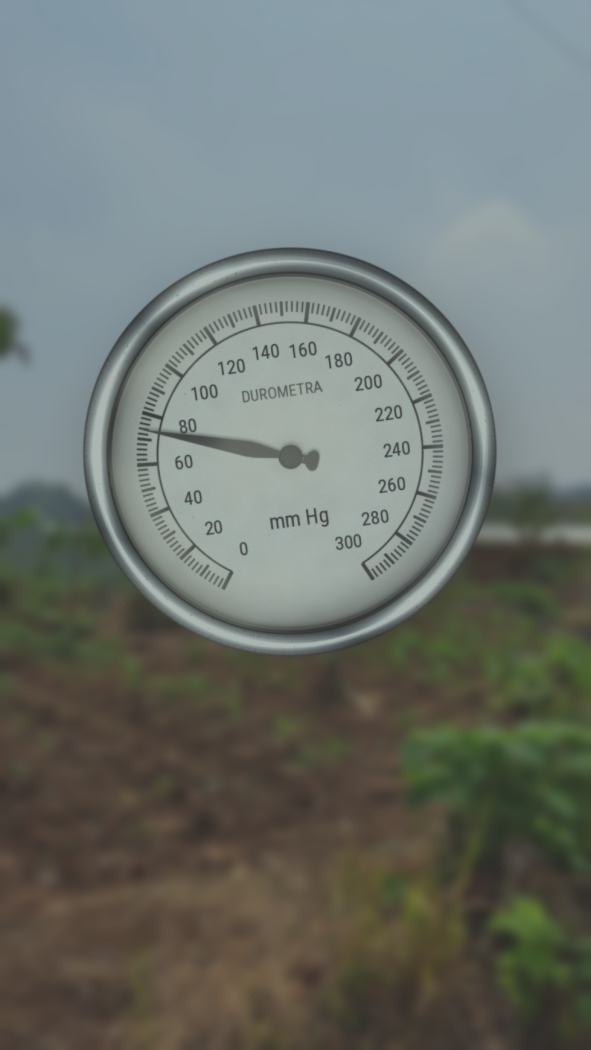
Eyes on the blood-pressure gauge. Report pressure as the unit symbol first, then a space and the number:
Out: mmHg 74
